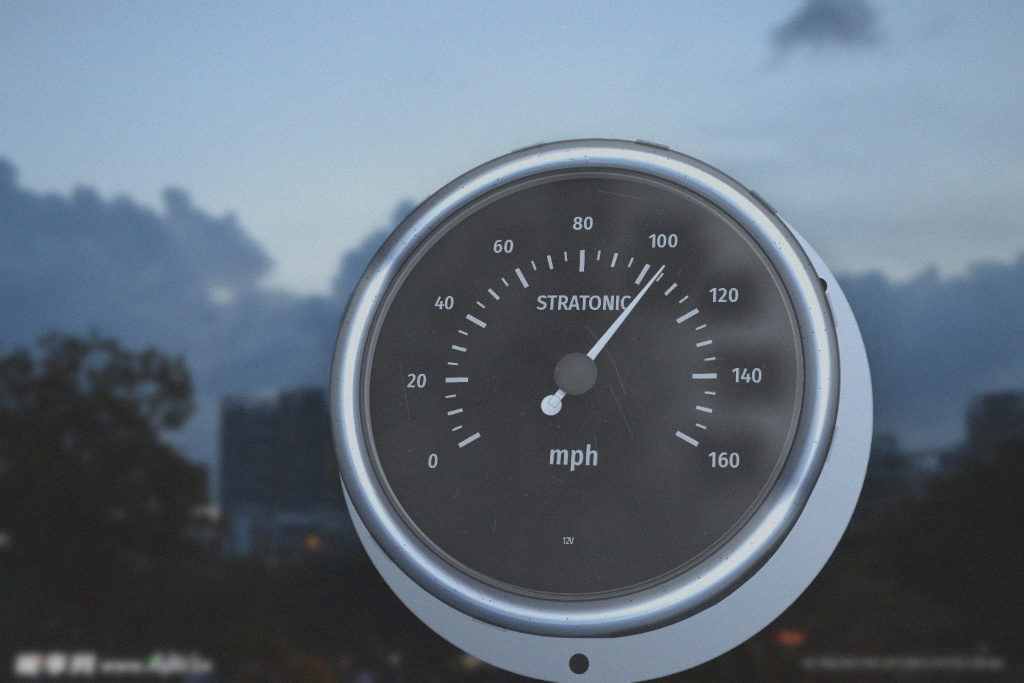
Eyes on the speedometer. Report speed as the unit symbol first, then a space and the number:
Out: mph 105
